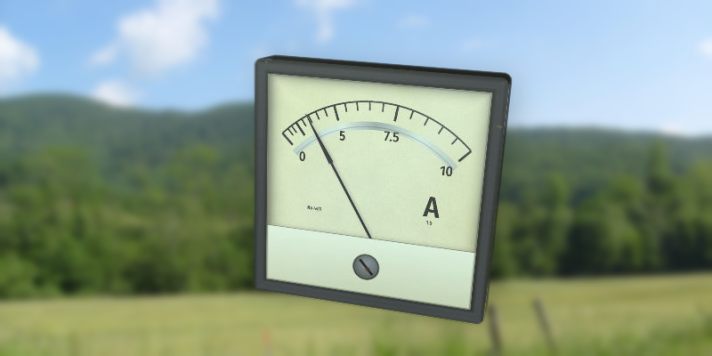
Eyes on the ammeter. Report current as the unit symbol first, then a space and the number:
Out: A 3.5
